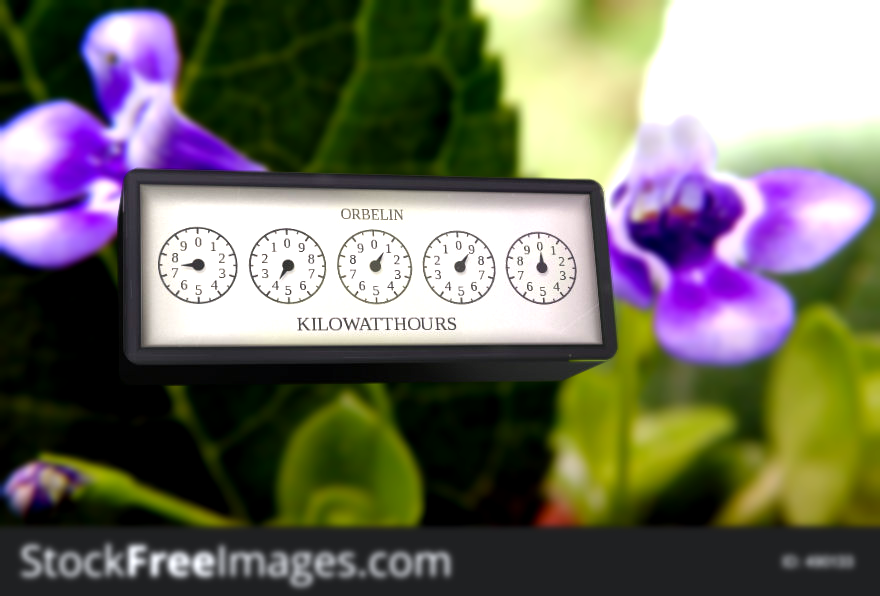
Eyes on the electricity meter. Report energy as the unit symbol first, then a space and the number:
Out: kWh 74090
